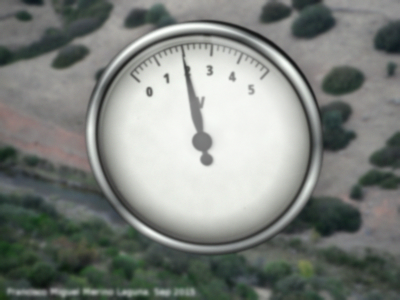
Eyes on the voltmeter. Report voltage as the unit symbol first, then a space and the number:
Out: V 2
